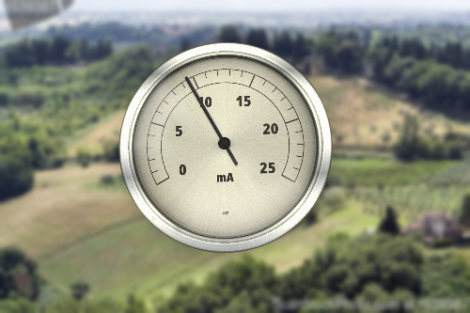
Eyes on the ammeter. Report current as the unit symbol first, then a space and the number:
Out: mA 9.5
